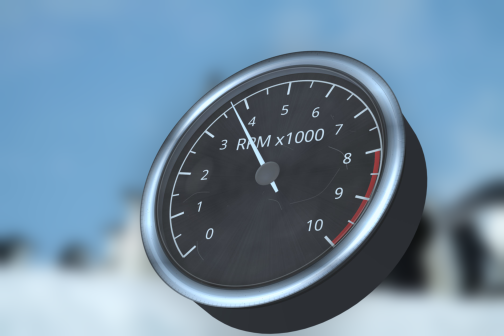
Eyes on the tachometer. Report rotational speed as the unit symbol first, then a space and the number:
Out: rpm 3750
